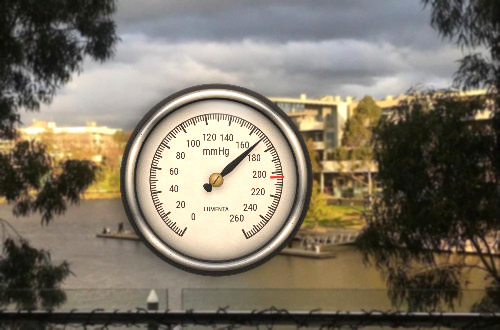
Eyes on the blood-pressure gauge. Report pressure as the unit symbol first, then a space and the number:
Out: mmHg 170
